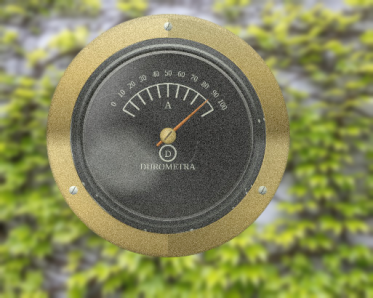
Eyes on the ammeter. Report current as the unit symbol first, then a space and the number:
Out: A 90
